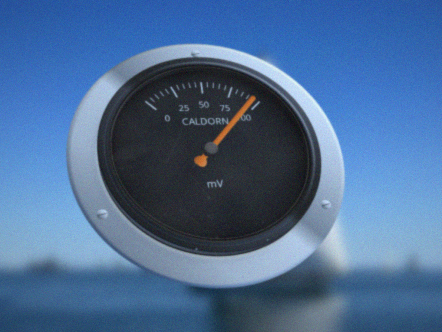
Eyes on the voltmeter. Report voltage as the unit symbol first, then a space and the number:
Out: mV 95
